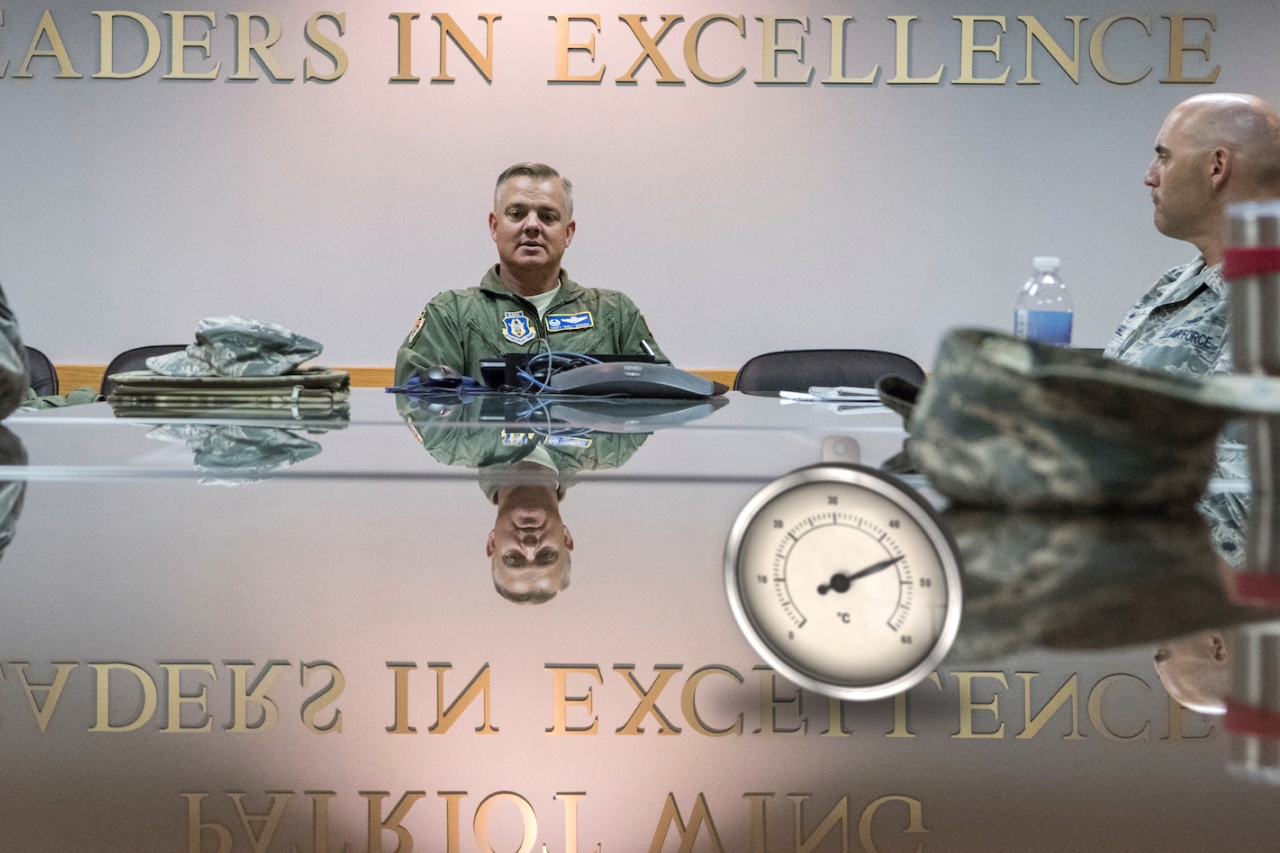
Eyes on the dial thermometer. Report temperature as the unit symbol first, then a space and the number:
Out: °C 45
